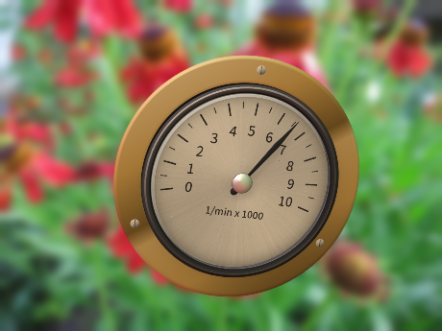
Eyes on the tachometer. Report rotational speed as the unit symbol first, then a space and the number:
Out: rpm 6500
